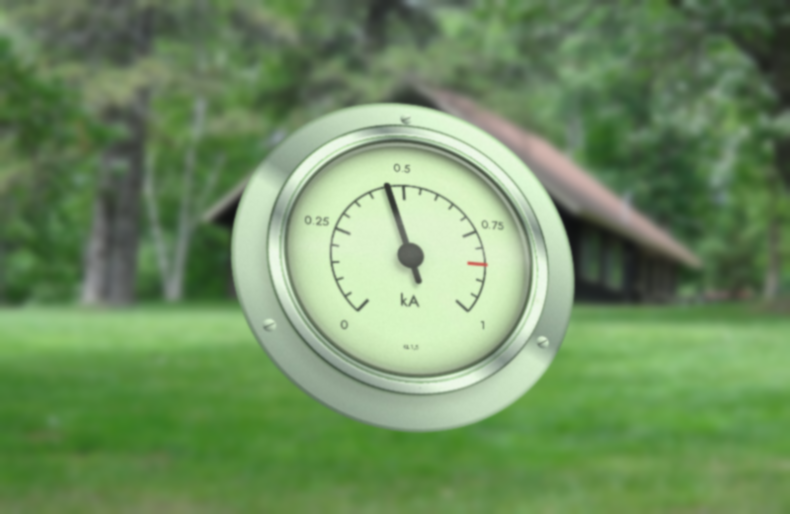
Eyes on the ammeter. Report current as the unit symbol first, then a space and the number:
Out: kA 0.45
